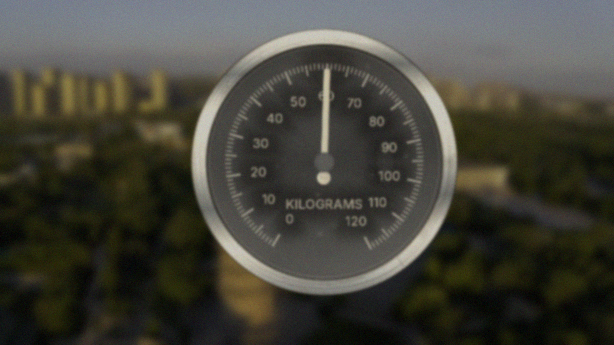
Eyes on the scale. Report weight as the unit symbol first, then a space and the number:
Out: kg 60
